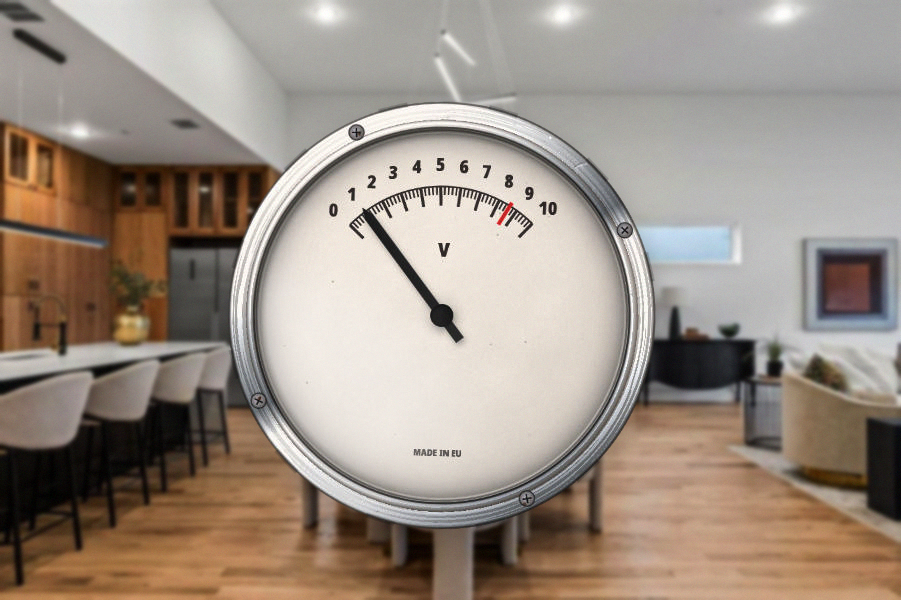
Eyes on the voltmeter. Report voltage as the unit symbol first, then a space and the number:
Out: V 1
